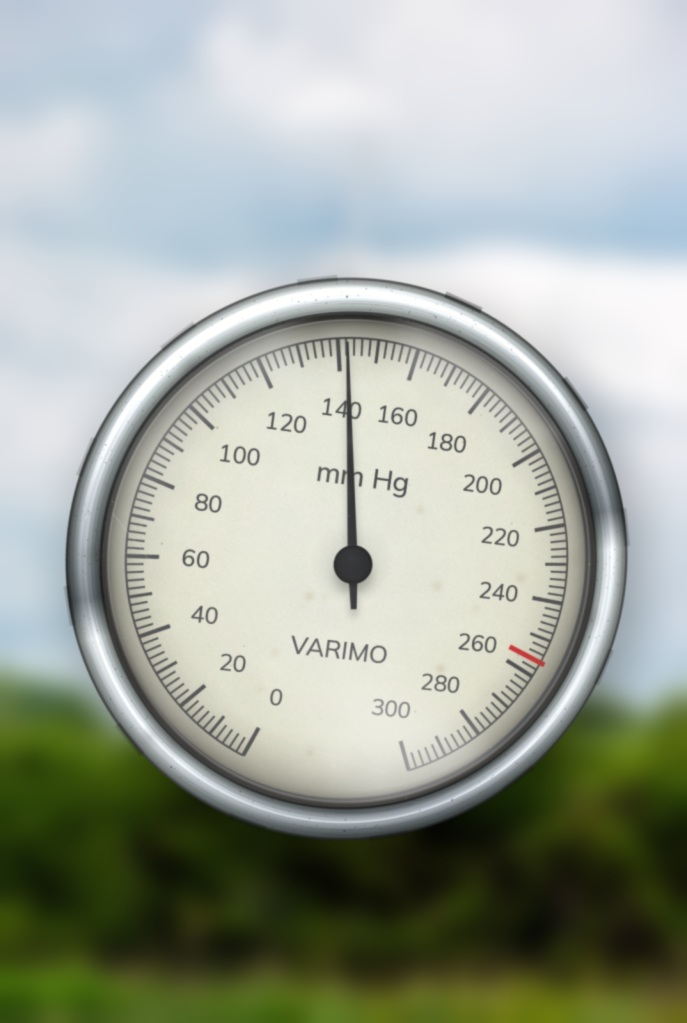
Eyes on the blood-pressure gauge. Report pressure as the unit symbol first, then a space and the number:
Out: mmHg 142
